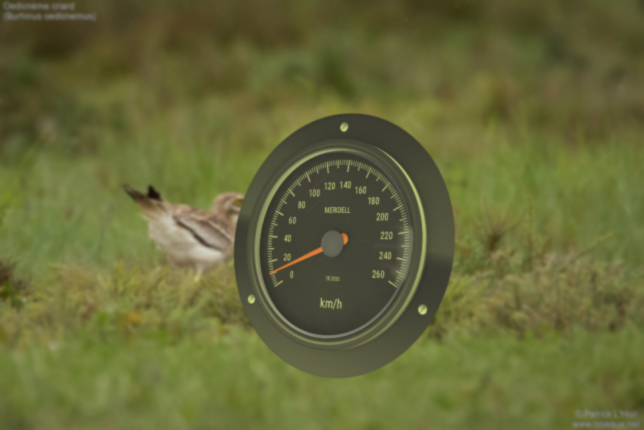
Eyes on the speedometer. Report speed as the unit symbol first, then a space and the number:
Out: km/h 10
